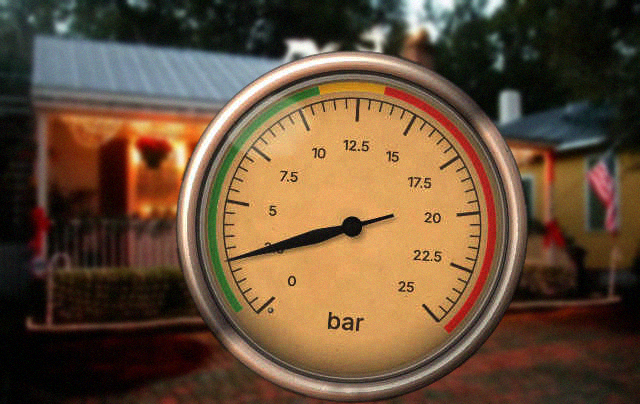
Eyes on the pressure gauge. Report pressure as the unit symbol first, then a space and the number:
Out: bar 2.5
